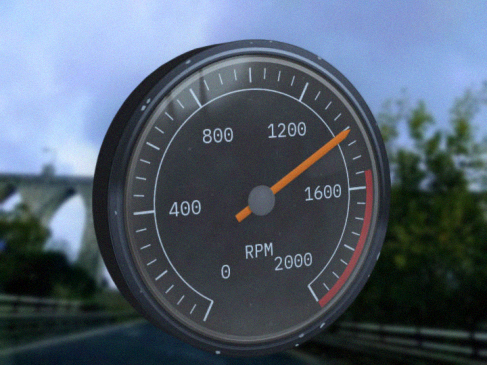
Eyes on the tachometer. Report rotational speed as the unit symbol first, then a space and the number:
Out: rpm 1400
